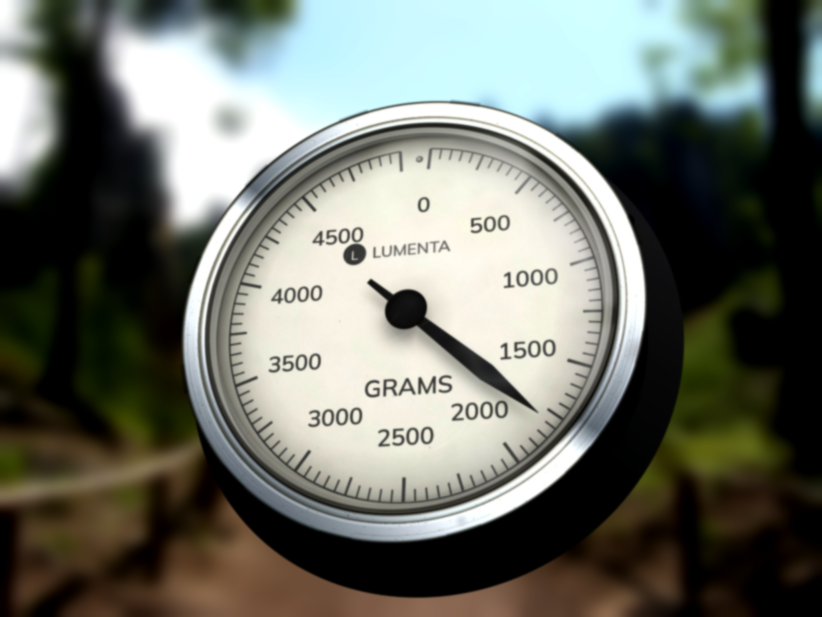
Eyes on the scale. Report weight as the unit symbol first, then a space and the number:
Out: g 1800
